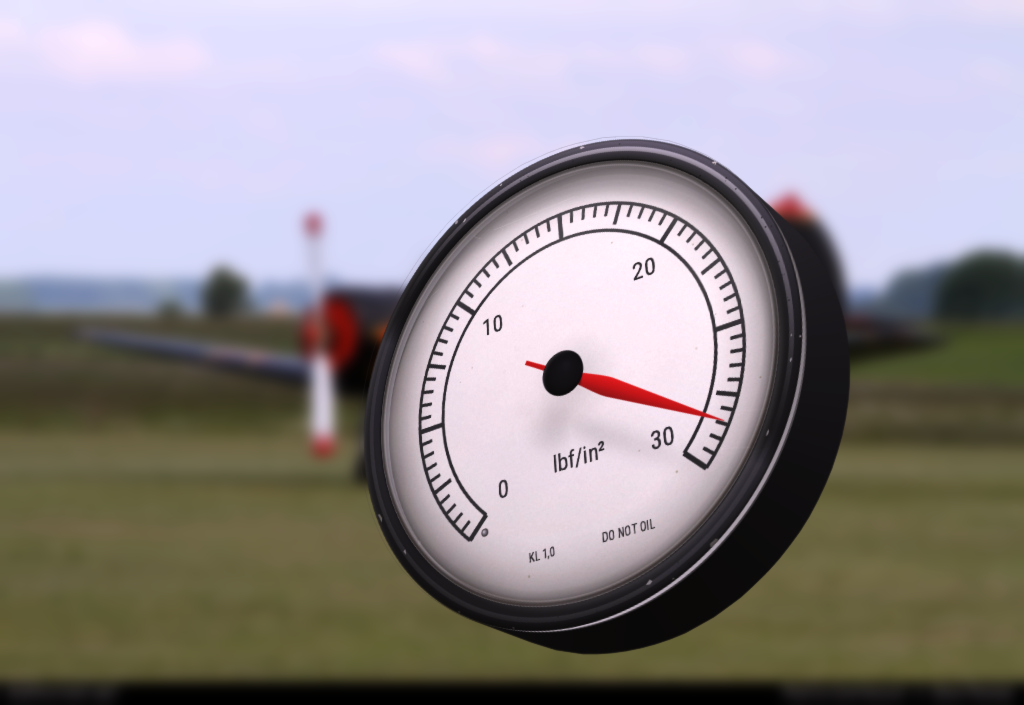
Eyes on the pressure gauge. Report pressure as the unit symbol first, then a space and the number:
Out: psi 28.5
